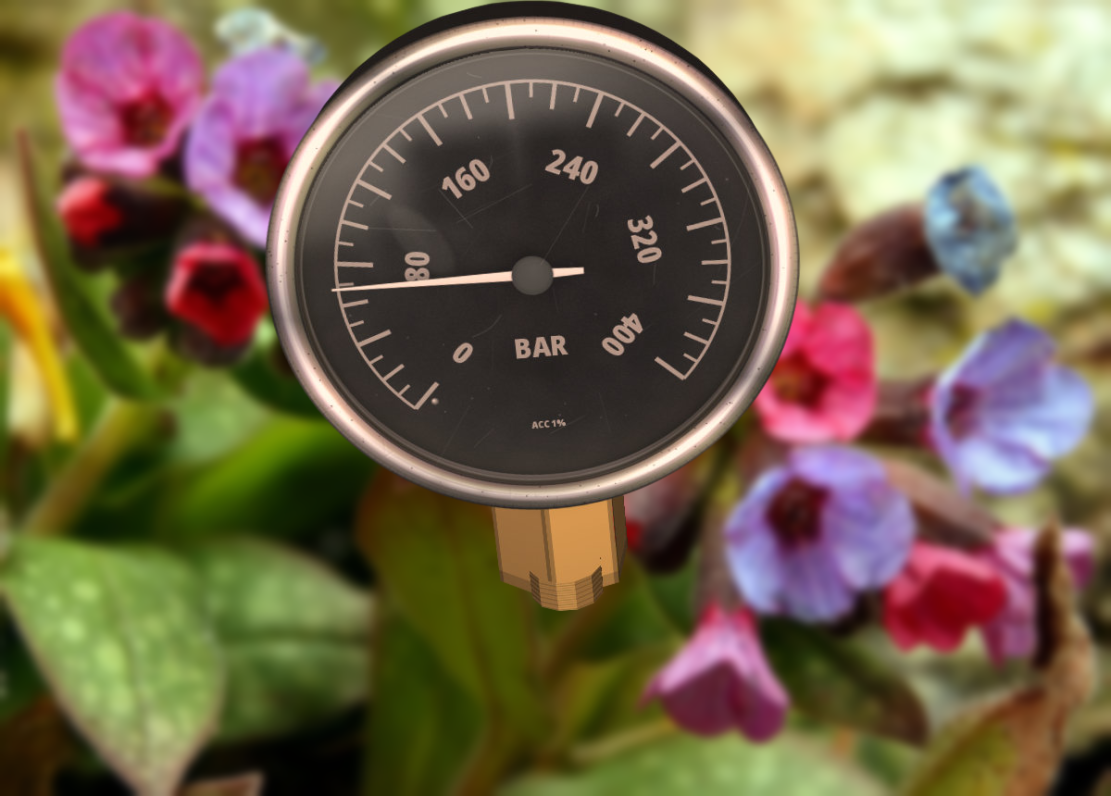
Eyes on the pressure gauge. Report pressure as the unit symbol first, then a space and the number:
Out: bar 70
